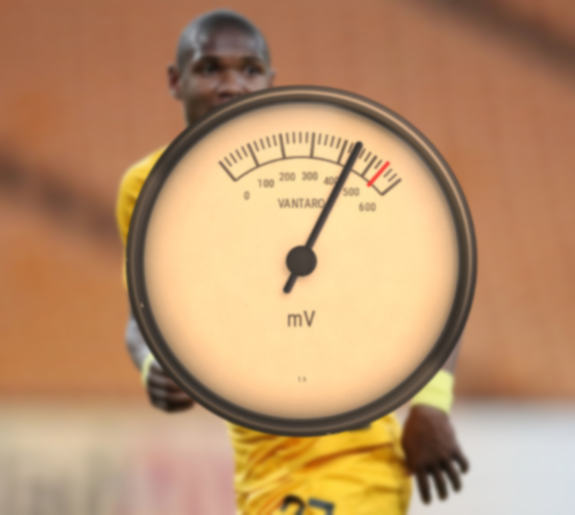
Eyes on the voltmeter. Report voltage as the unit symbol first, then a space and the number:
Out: mV 440
